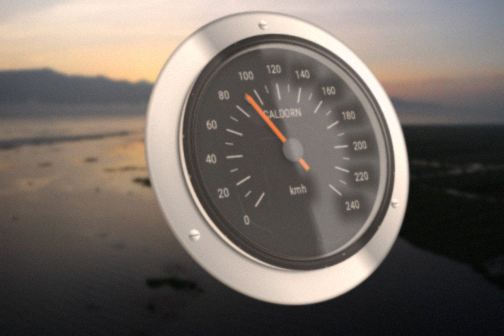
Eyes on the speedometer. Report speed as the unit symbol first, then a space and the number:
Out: km/h 90
